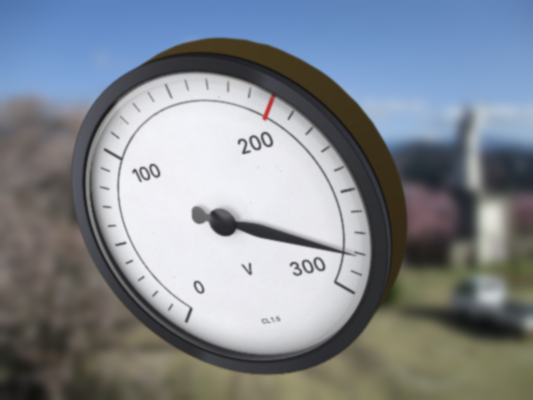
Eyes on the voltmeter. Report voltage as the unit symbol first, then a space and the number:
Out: V 280
